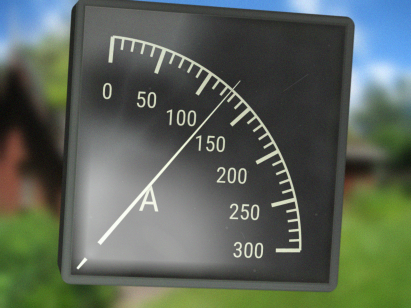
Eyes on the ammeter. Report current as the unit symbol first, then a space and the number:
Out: A 125
